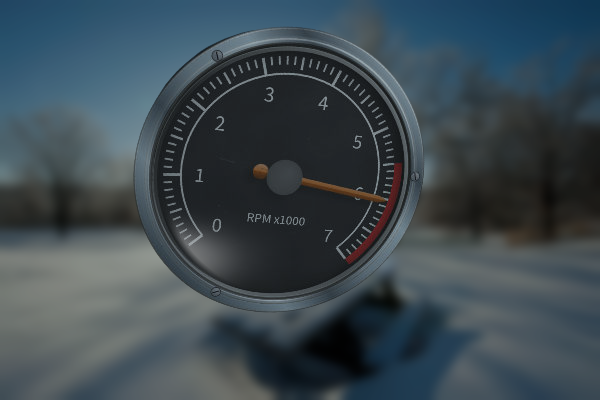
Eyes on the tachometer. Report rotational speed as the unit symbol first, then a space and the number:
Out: rpm 6000
